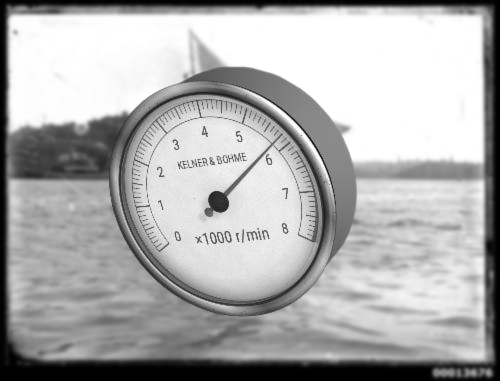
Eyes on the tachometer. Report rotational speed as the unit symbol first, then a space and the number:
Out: rpm 5800
